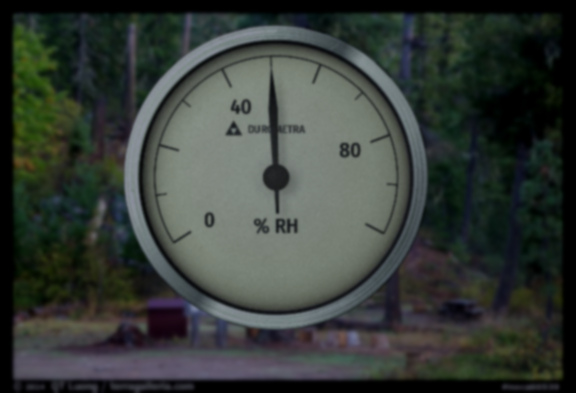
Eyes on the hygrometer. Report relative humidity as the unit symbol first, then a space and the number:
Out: % 50
